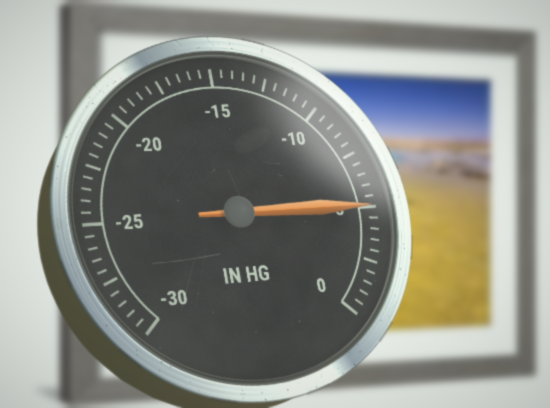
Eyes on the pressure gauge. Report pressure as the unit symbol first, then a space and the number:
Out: inHg -5
